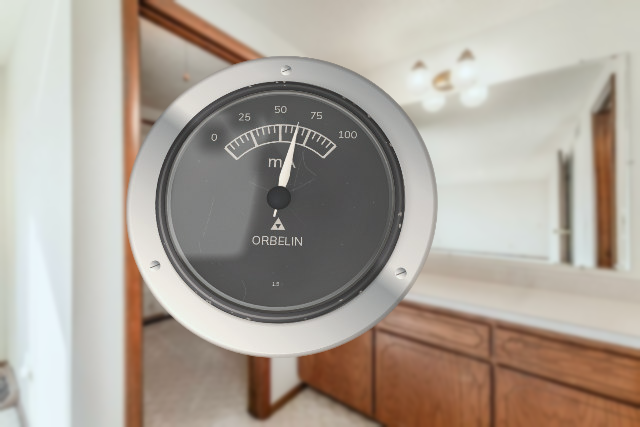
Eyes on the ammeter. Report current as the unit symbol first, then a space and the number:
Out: mA 65
